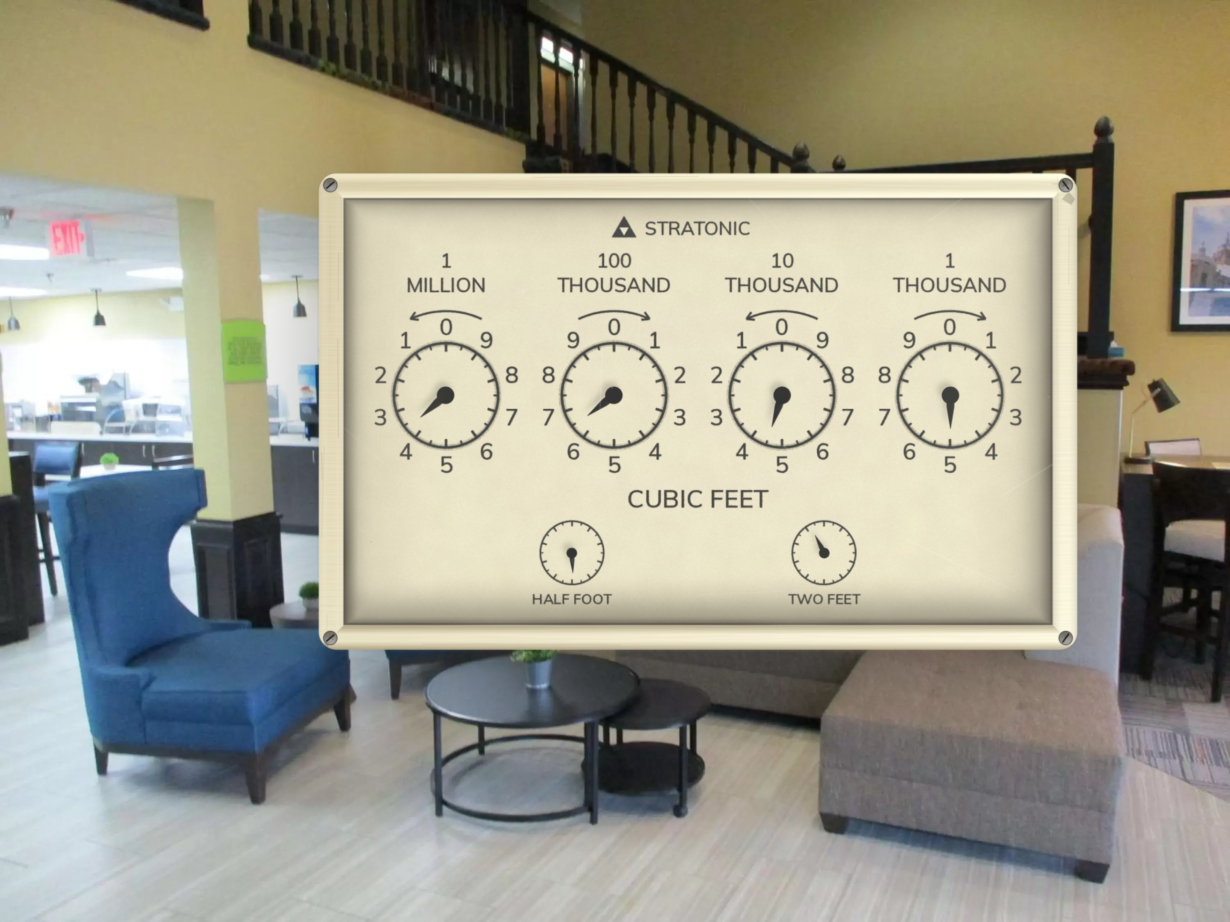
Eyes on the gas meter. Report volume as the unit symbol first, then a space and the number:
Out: ft³ 364500
